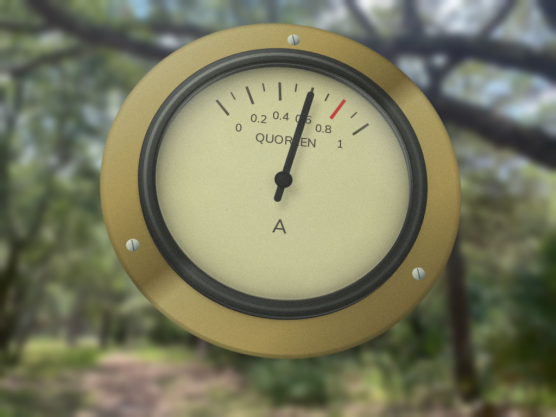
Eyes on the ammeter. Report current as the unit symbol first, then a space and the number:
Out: A 0.6
